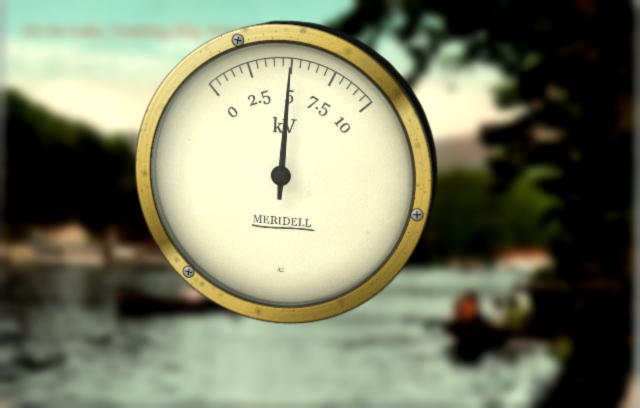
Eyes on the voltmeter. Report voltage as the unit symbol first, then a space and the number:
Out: kV 5
